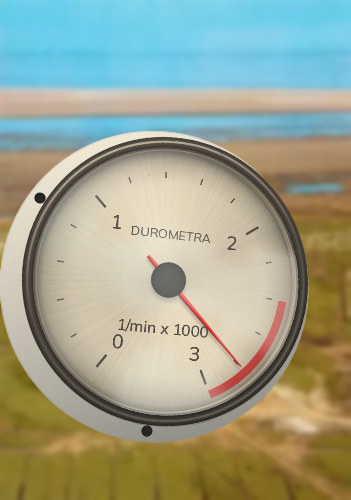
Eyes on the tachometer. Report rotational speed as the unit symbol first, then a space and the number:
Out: rpm 2800
